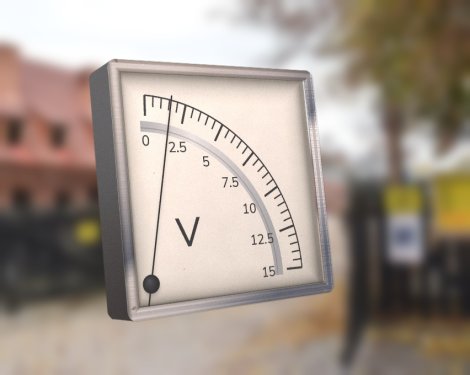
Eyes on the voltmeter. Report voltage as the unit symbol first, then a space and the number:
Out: V 1.5
